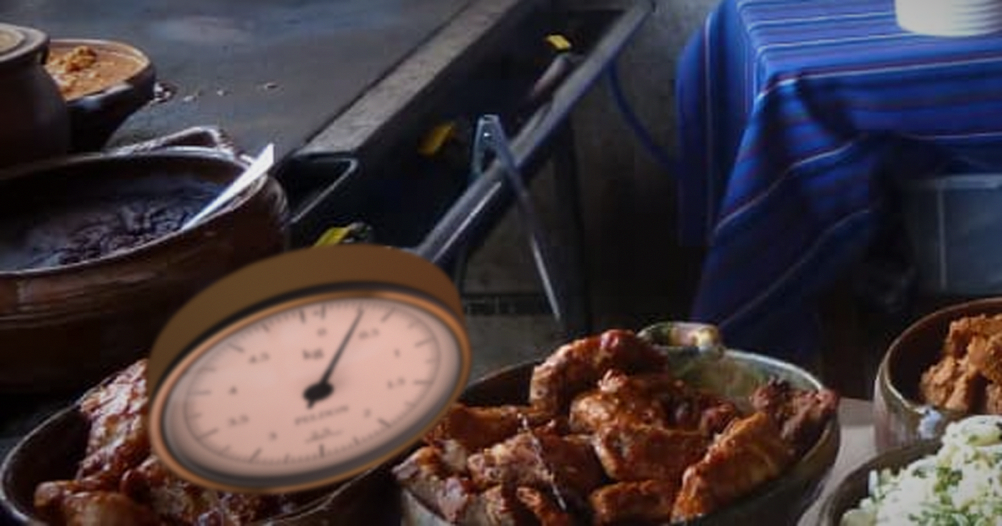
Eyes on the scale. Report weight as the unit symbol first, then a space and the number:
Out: kg 0.25
